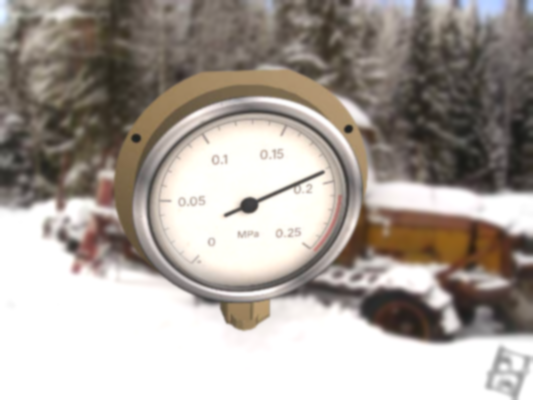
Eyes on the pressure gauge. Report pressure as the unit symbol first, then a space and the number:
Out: MPa 0.19
